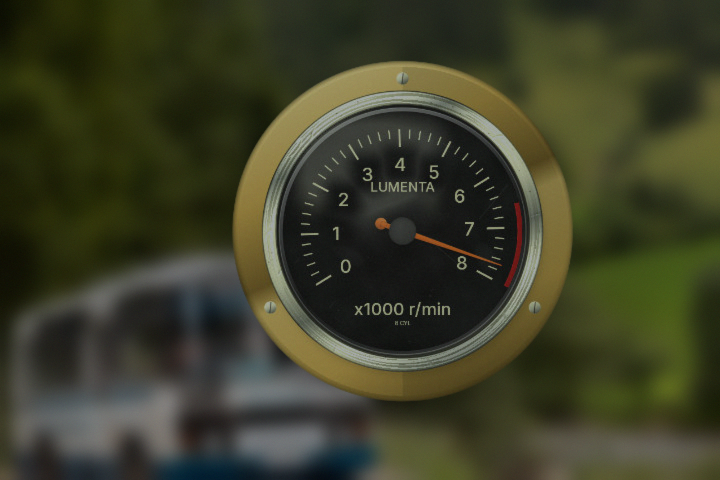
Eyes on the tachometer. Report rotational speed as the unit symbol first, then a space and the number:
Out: rpm 7700
